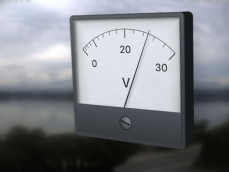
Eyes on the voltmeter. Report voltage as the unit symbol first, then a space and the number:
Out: V 25
